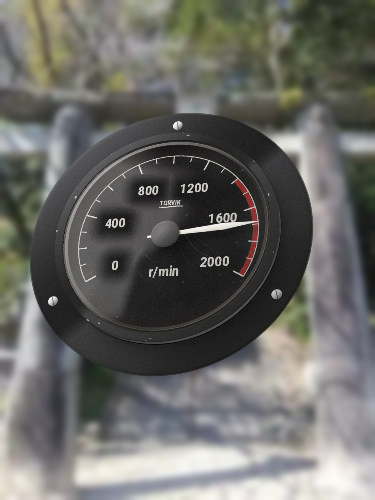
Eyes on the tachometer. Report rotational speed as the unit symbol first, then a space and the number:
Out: rpm 1700
